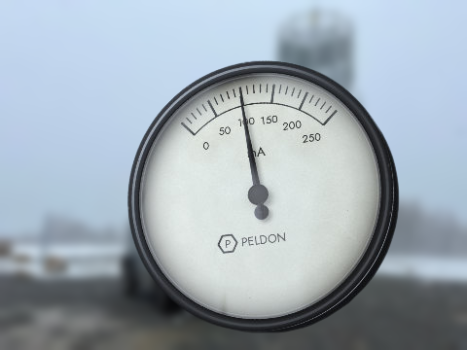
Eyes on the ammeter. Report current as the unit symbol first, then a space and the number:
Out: mA 100
